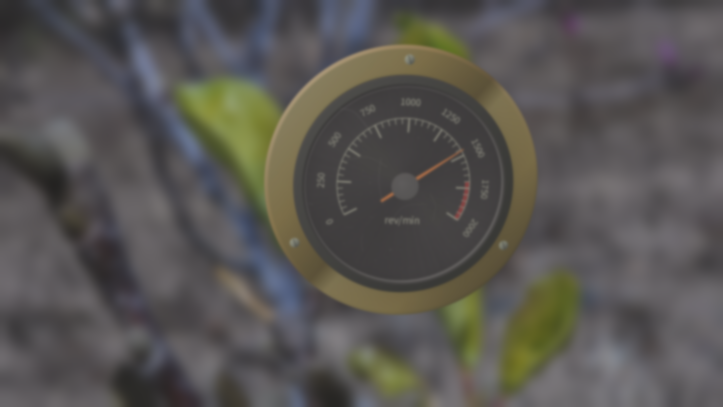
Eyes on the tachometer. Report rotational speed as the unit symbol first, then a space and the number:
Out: rpm 1450
